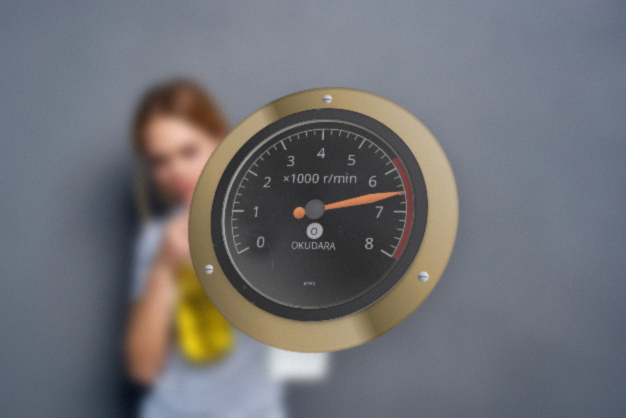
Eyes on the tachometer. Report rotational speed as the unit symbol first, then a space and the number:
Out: rpm 6600
